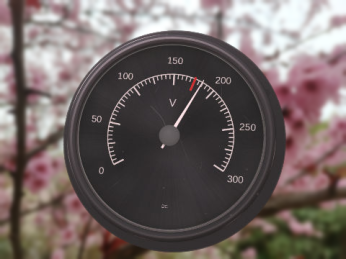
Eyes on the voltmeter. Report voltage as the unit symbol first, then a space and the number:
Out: V 185
